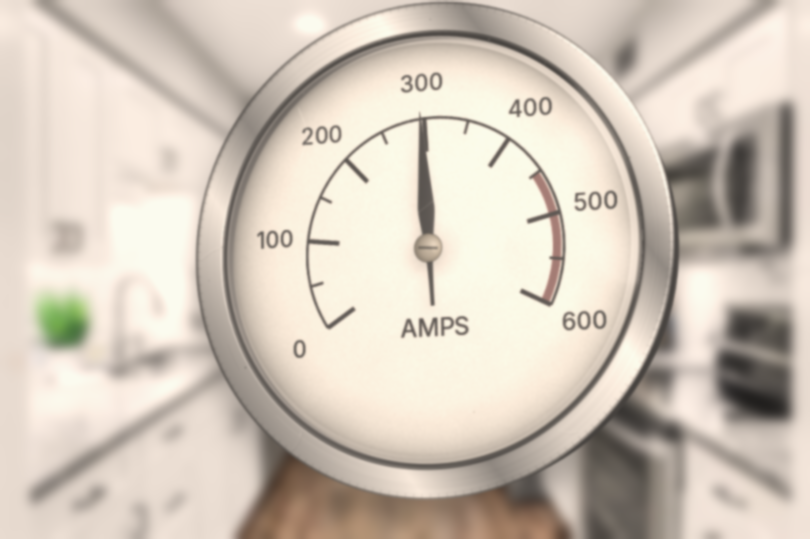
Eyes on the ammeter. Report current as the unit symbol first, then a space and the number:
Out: A 300
